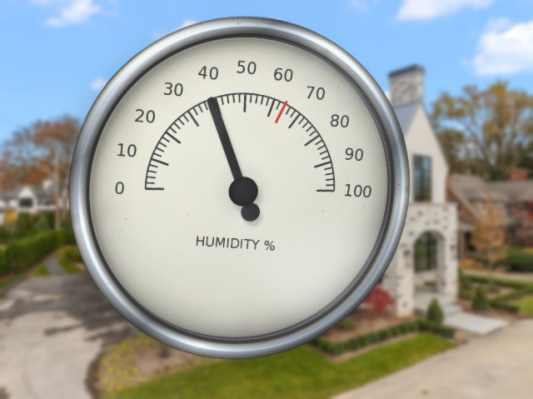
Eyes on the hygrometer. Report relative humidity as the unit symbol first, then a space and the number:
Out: % 38
